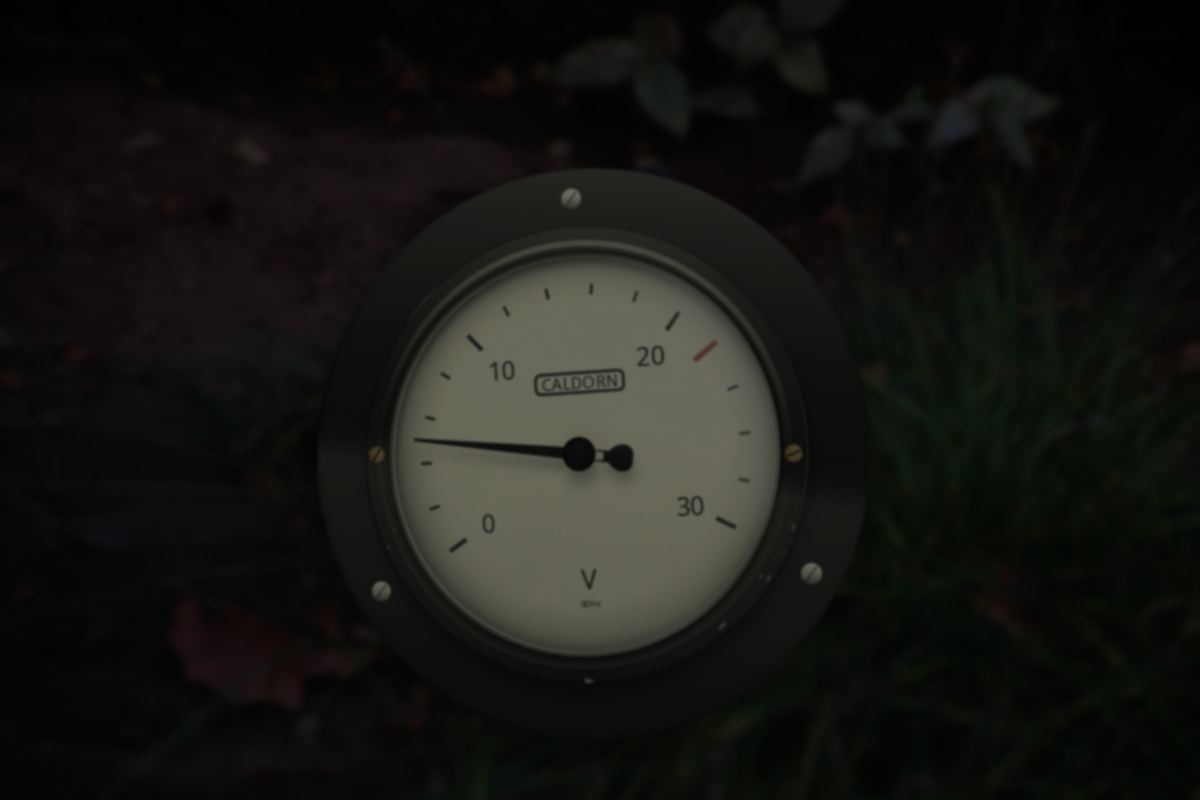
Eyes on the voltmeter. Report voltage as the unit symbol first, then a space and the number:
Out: V 5
